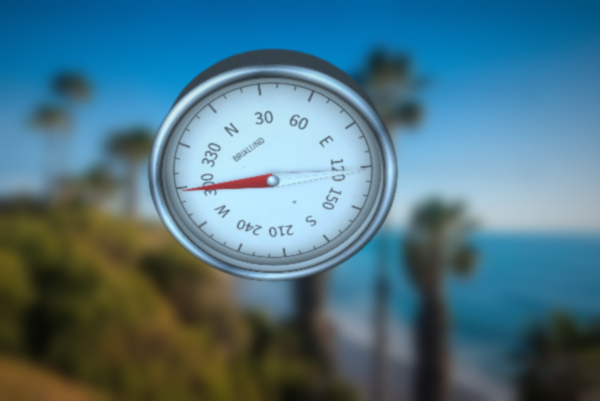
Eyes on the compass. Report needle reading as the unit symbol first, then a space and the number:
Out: ° 300
